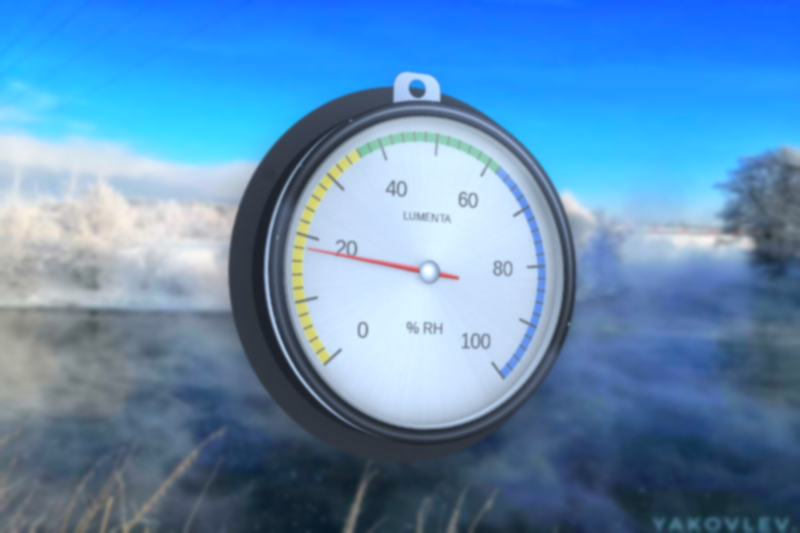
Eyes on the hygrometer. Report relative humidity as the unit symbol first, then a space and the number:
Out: % 18
